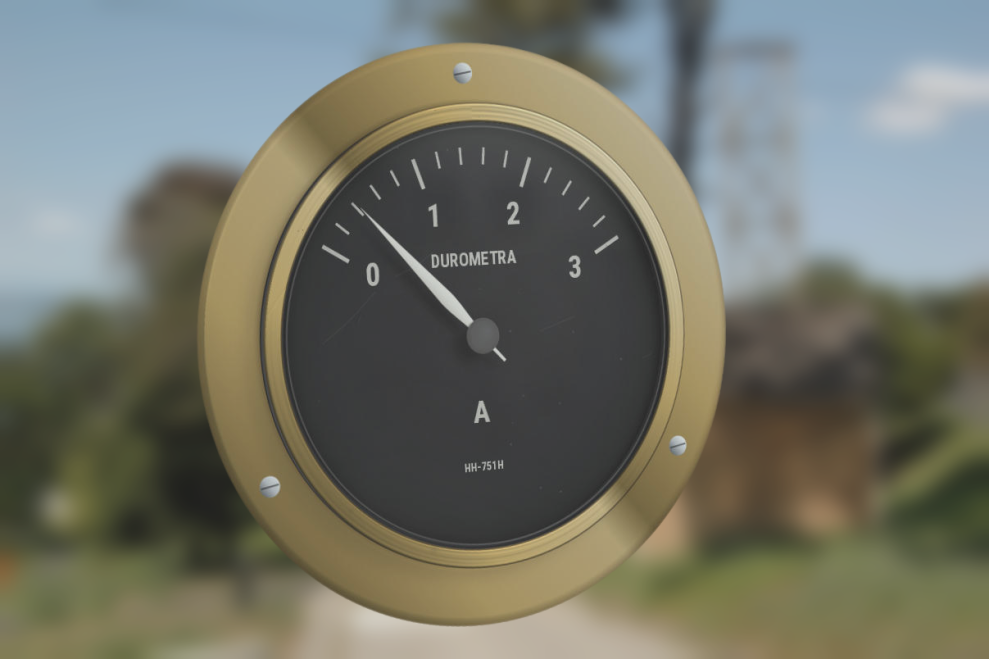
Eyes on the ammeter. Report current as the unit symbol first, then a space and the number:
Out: A 0.4
